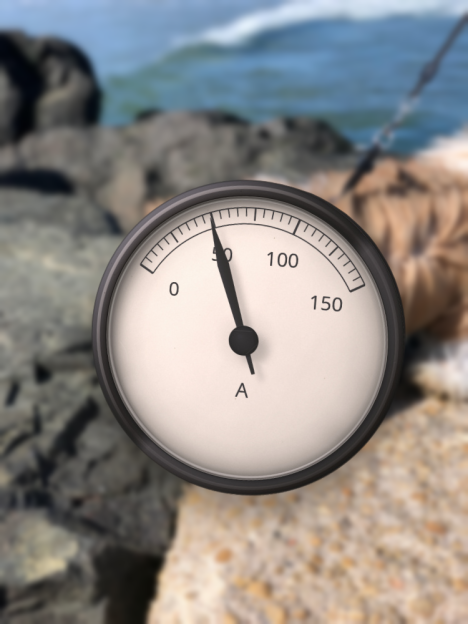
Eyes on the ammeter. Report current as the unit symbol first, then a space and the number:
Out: A 50
